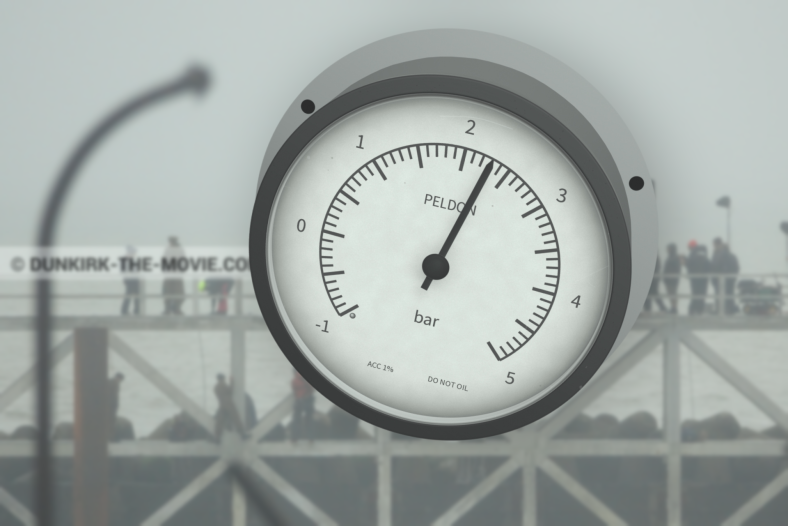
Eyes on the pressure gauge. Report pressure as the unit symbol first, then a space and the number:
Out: bar 2.3
